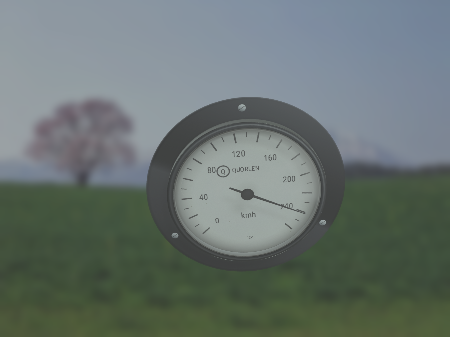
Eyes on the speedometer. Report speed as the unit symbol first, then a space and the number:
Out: km/h 240
